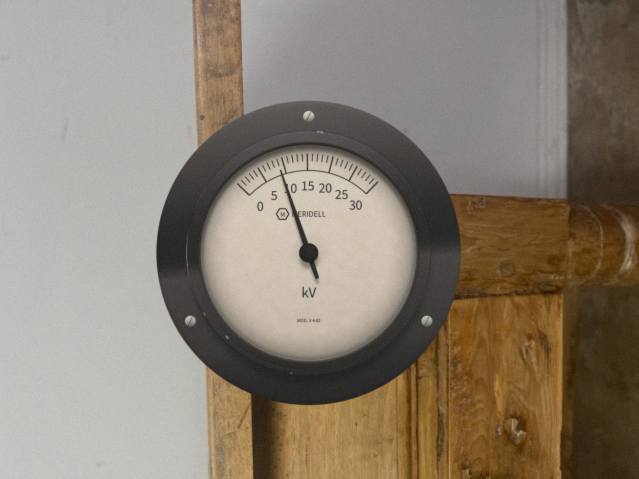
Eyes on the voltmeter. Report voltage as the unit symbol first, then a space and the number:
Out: kV 9
